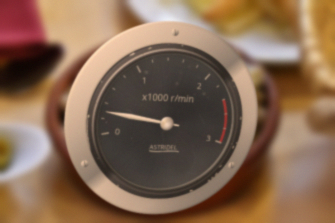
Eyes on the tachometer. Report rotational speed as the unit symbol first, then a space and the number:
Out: rpm 300
